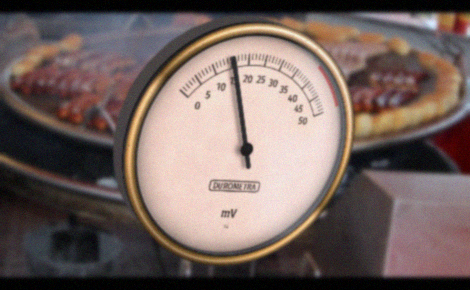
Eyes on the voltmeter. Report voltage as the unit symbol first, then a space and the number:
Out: mV 15
